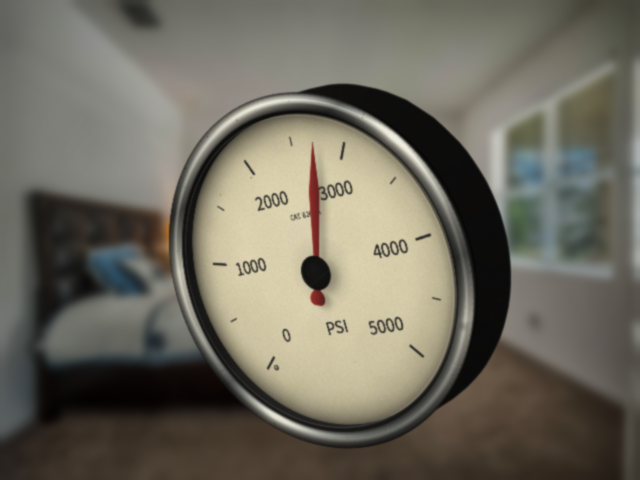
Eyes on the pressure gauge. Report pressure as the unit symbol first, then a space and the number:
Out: psi 2750
